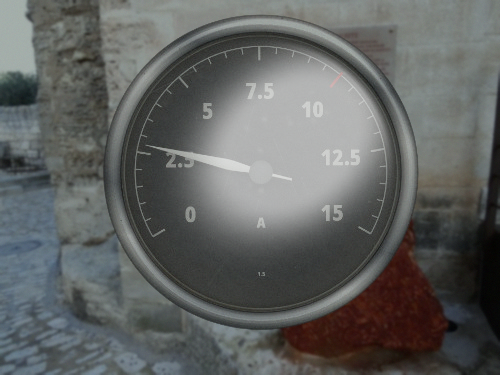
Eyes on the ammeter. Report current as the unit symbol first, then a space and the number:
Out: A 2.75
